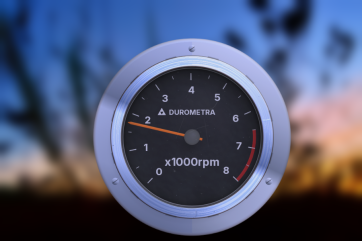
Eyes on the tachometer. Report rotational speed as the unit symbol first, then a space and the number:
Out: rpm 1750
